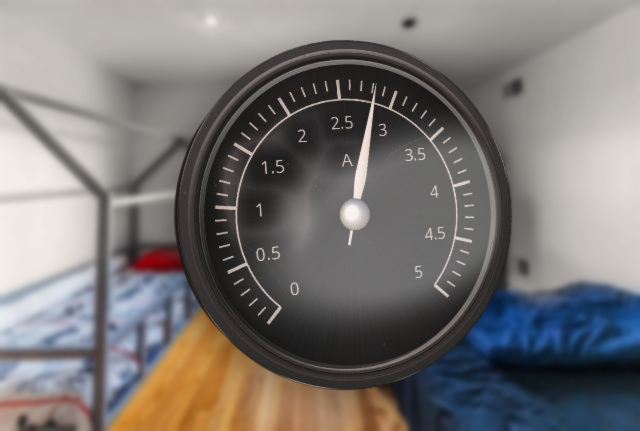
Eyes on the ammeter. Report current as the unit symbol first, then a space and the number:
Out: A 2.8
